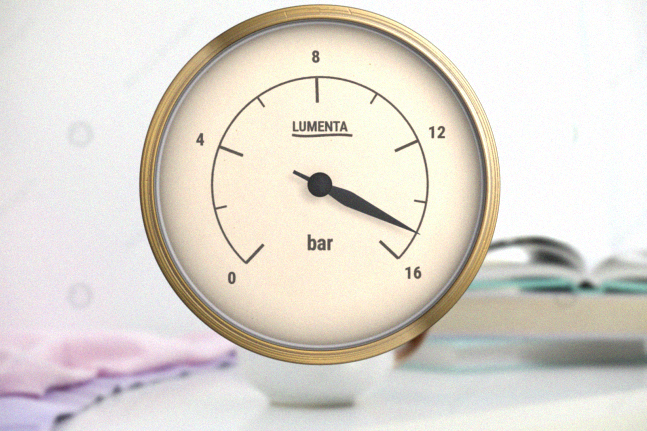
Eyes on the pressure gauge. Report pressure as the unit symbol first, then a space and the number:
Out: bar 15
